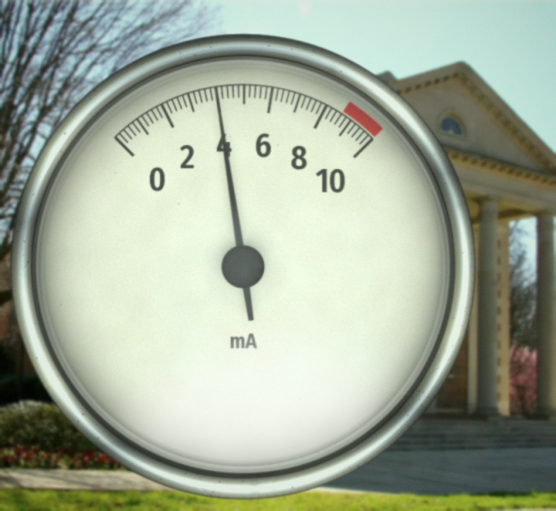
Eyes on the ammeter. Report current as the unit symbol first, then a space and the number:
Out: mA 4
